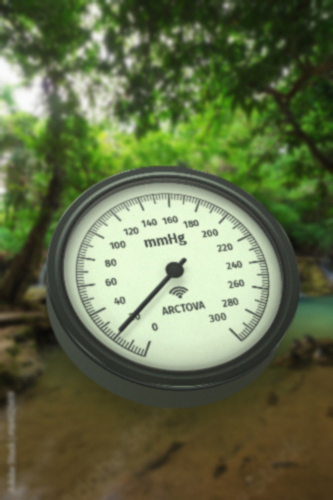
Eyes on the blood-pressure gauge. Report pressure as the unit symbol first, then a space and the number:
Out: mmHg 20
